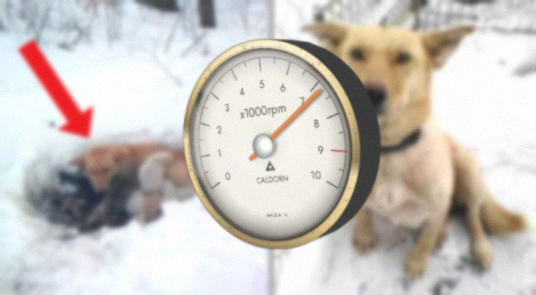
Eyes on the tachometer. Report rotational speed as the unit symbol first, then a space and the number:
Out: rpm 7250
